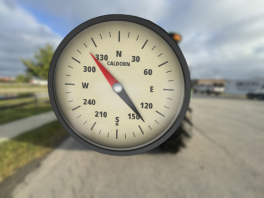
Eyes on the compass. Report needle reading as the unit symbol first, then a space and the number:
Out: ° 320
